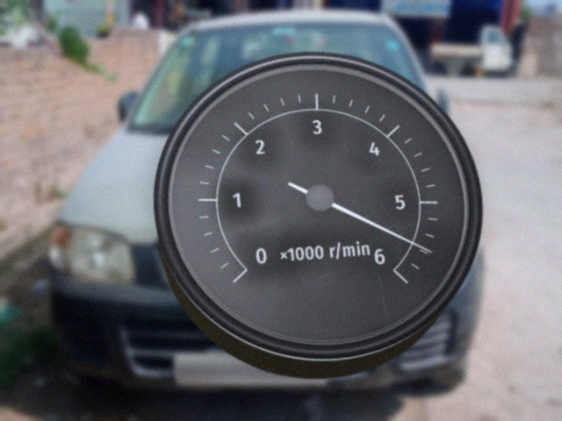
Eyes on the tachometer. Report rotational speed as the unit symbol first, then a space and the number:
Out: rpm 5600
